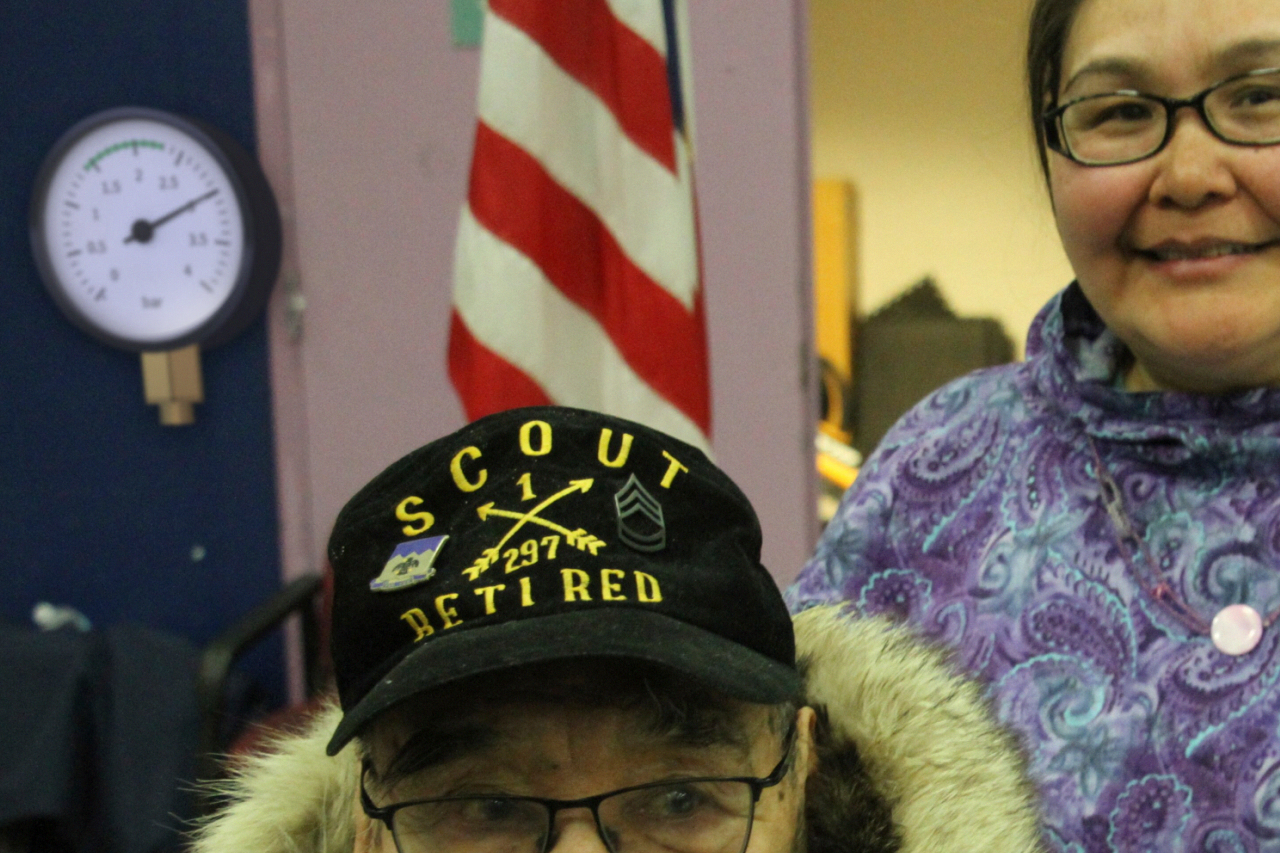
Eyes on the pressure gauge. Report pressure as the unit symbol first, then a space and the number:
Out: bar 3
